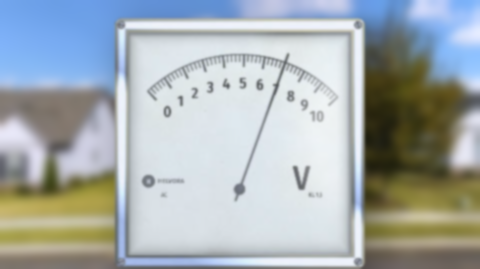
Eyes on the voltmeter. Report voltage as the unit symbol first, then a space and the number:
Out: V 7
